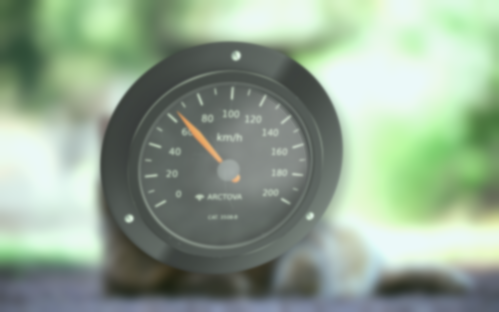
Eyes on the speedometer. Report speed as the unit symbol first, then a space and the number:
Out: km/h 65
